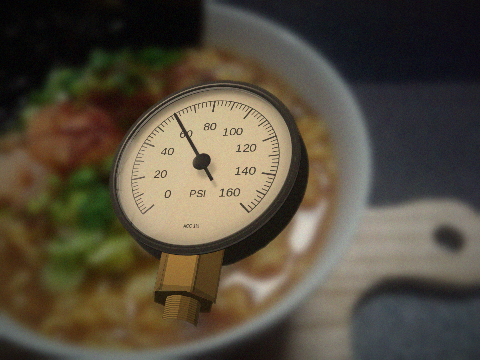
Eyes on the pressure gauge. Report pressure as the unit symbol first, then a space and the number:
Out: psi 60
